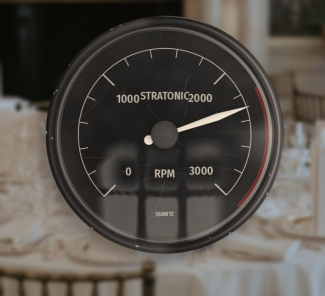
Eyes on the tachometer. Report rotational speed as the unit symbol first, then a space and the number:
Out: rpm 2300
